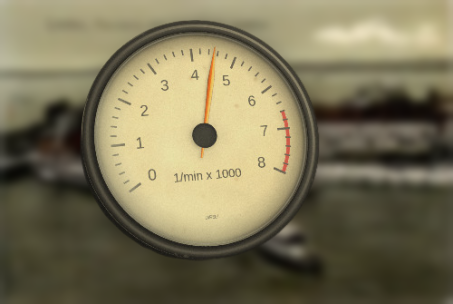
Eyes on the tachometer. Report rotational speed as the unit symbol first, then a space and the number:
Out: rpm 4500
